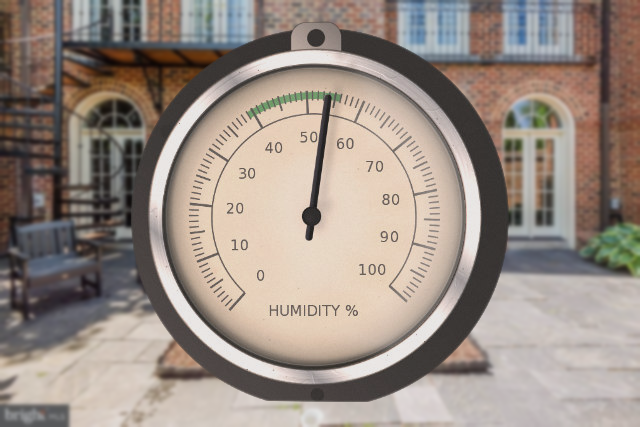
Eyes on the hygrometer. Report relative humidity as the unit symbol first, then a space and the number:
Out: % 54
